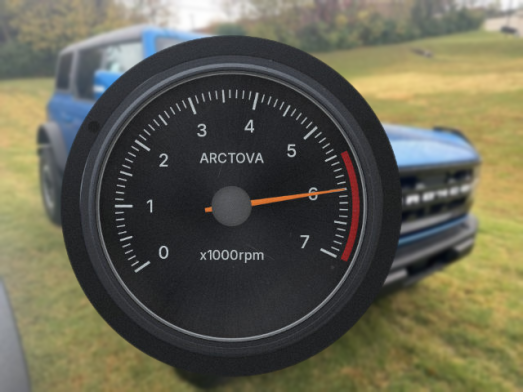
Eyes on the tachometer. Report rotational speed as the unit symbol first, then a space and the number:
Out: rpm 6000
